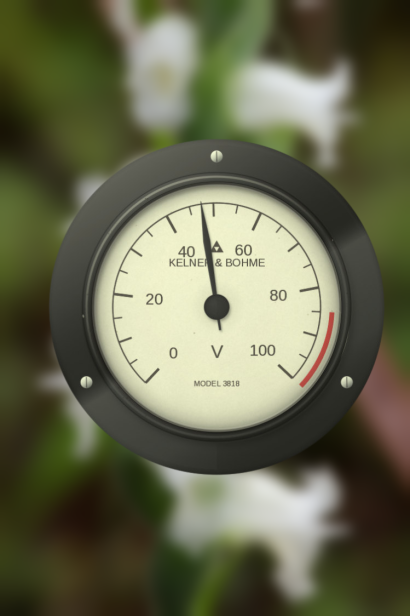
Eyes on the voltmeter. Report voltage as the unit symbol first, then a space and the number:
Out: V 47.5
